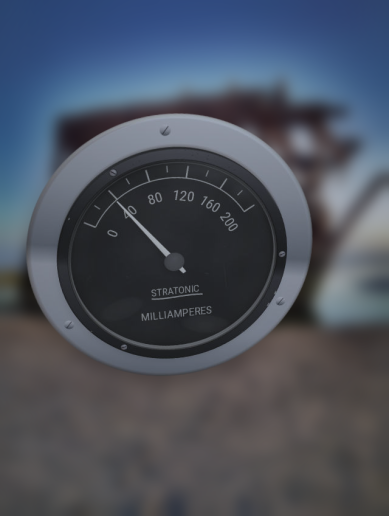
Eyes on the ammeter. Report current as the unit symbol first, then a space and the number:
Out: mA 40
